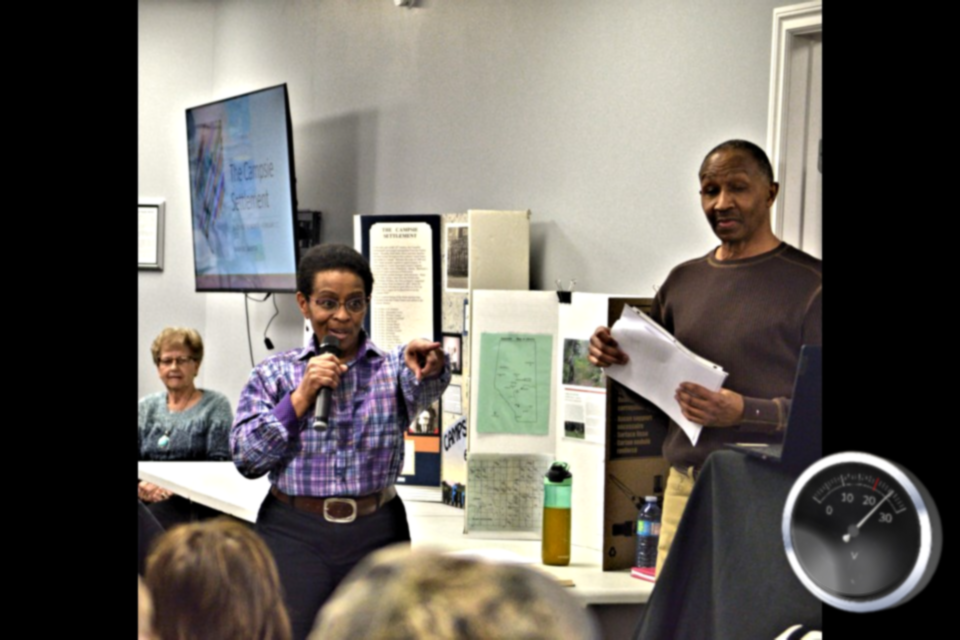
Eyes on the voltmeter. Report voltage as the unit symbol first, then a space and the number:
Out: V 25
